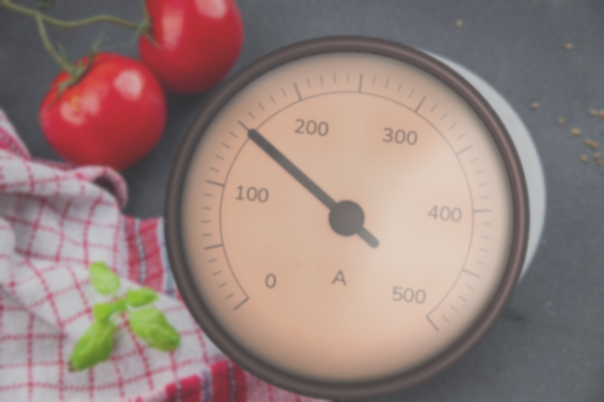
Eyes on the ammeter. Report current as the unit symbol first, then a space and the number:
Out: A 150
